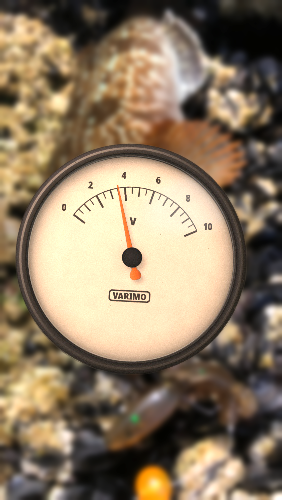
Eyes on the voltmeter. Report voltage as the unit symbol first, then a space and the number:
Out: V 3.5
